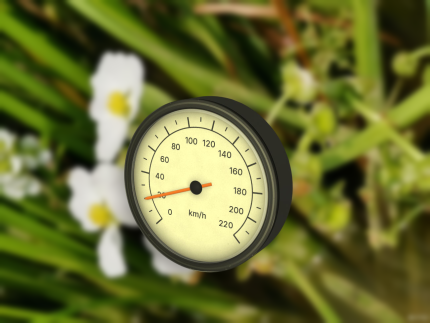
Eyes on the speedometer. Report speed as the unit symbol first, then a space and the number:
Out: km/h 20
